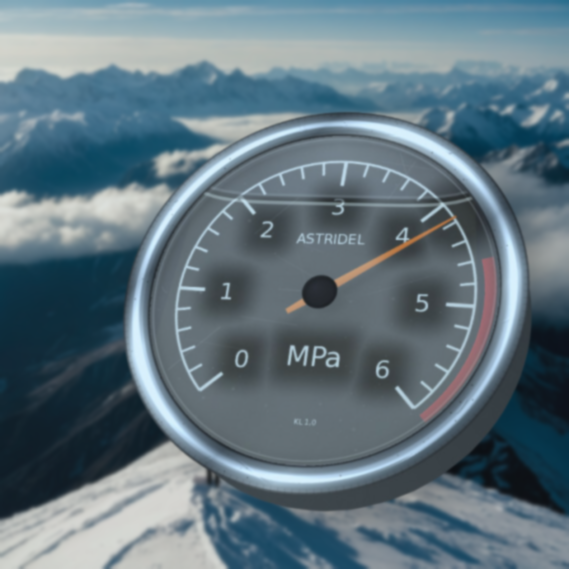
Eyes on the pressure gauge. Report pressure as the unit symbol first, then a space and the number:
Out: MPa 4.2
